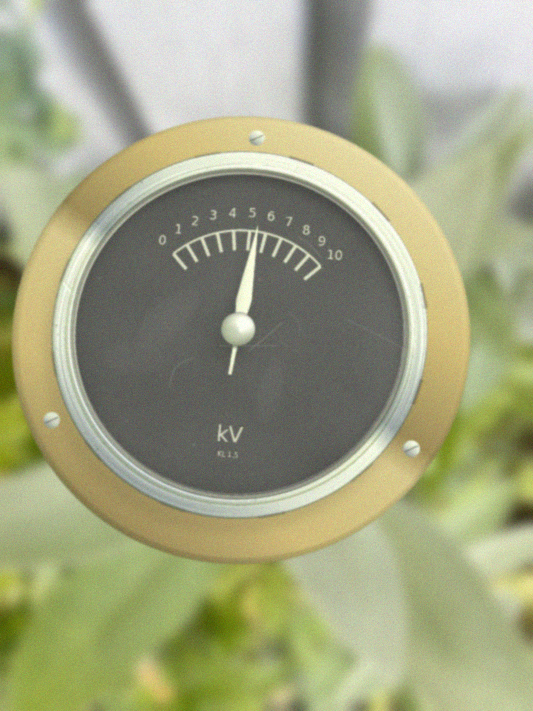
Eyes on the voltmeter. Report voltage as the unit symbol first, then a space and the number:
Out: kV 5.5
